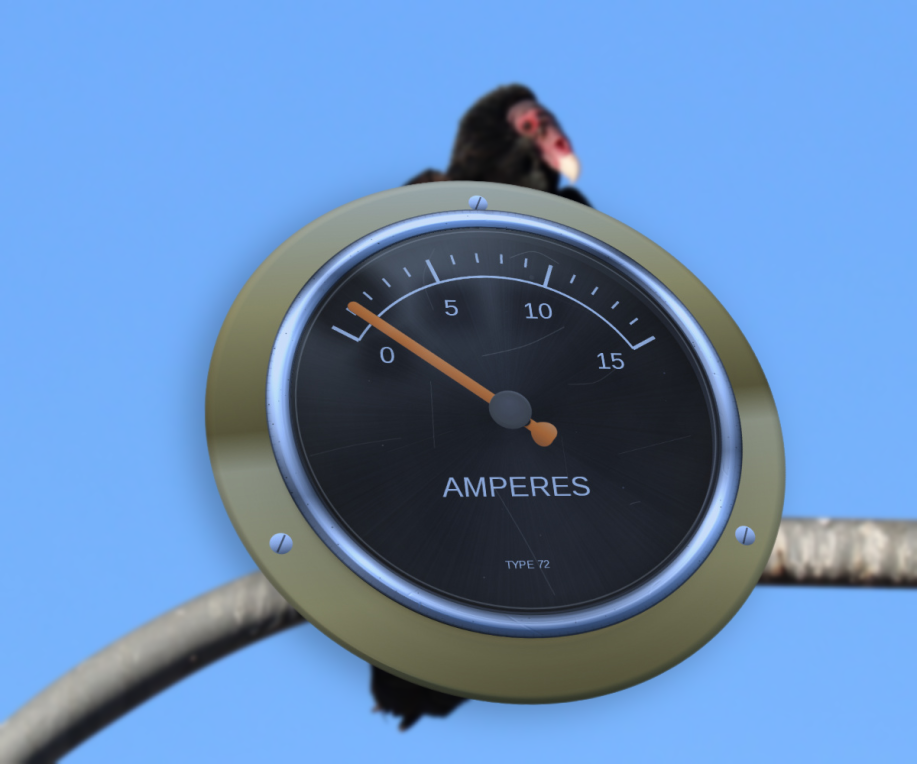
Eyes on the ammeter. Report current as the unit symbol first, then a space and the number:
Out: A 1
